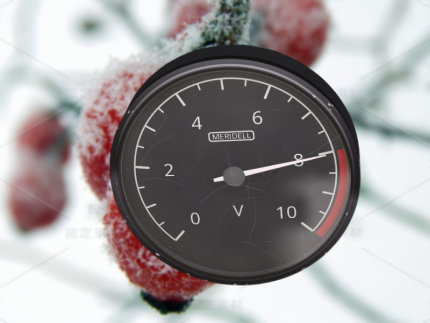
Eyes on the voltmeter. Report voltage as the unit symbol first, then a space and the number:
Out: V 8
